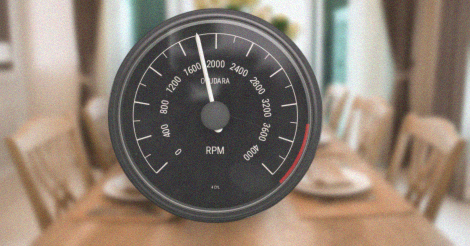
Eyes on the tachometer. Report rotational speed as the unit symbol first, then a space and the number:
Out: rpm 1800
